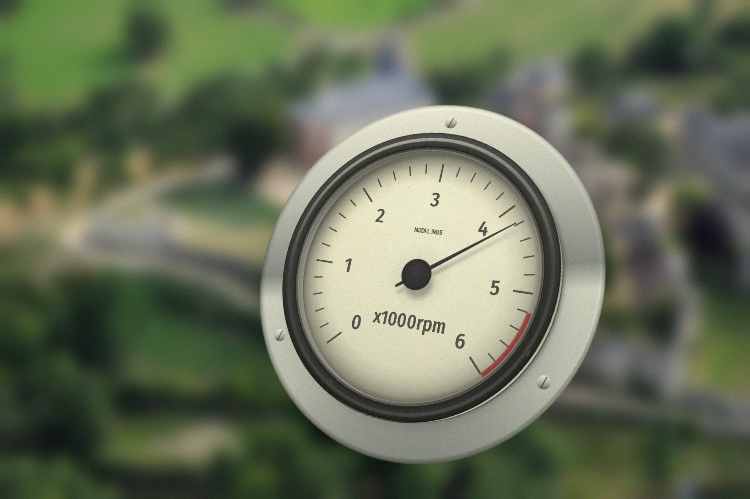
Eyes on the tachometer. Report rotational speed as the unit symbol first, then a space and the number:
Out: rpm 4200
